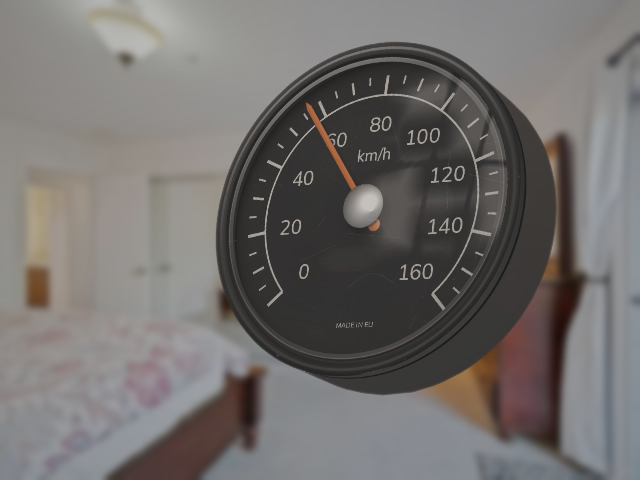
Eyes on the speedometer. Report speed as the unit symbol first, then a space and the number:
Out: km/h 57.5
